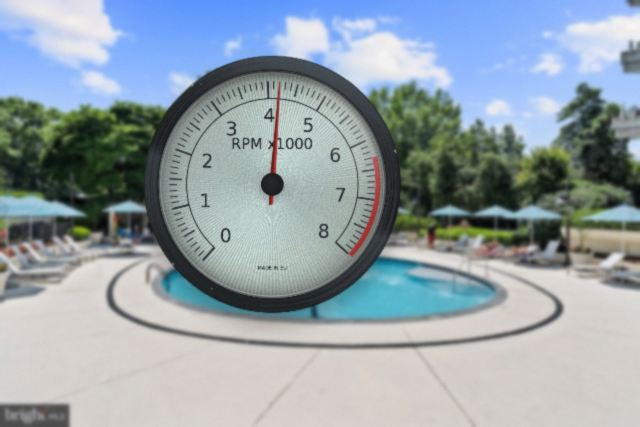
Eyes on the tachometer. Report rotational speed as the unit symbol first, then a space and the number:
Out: rpm 4200
